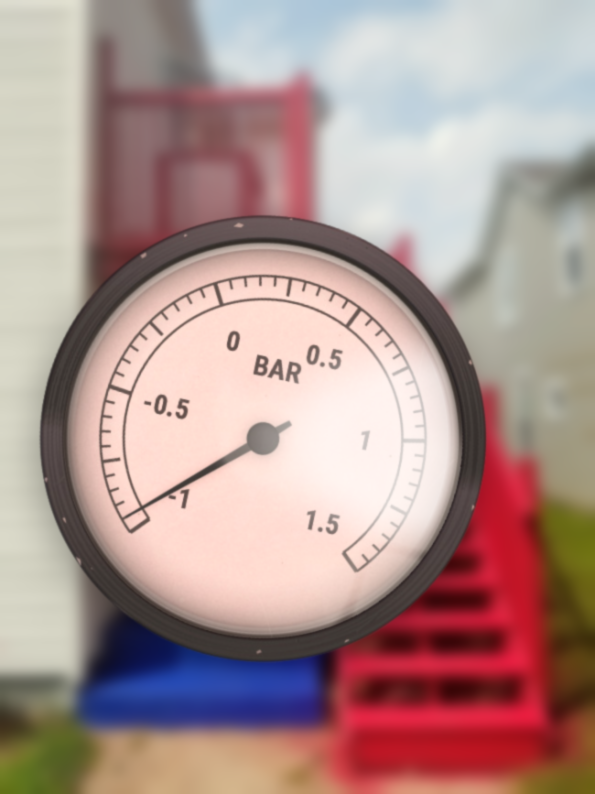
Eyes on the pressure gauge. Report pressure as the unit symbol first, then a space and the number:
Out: bar -0.95
